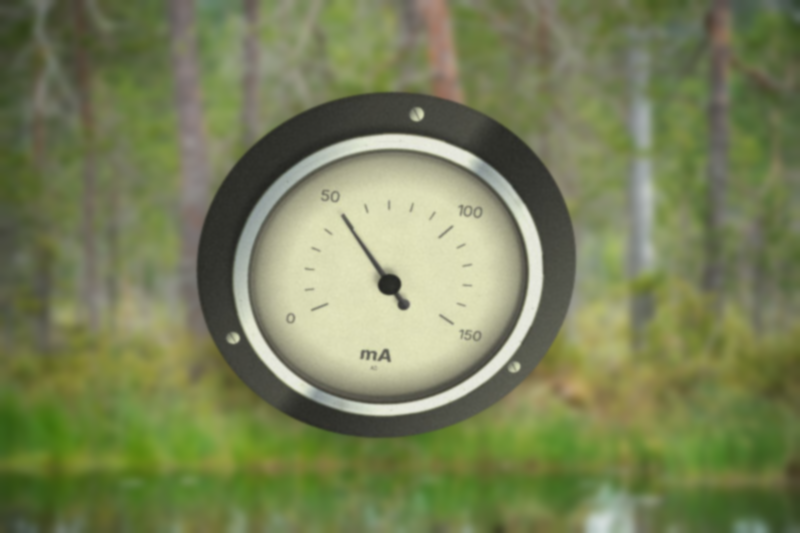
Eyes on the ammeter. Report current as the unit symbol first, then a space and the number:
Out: mA 50
